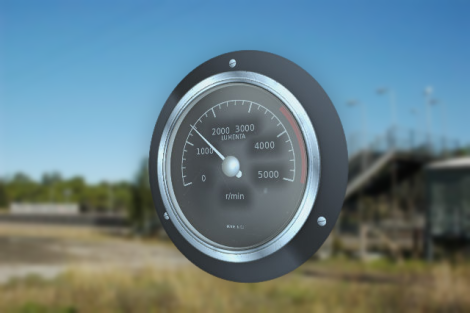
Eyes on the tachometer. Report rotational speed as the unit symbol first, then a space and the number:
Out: rpm 1400
